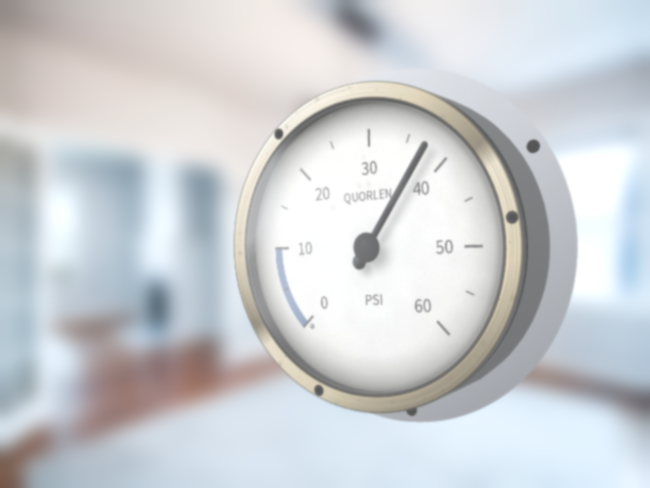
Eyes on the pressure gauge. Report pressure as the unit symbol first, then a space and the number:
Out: psi 37.5
